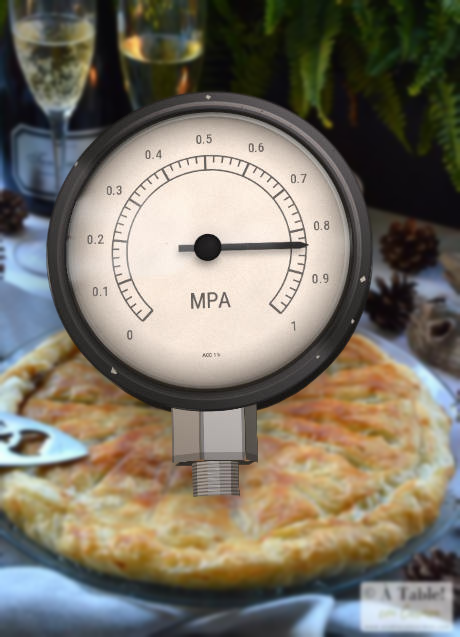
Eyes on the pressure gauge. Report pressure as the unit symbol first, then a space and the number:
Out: MPa 0.84
